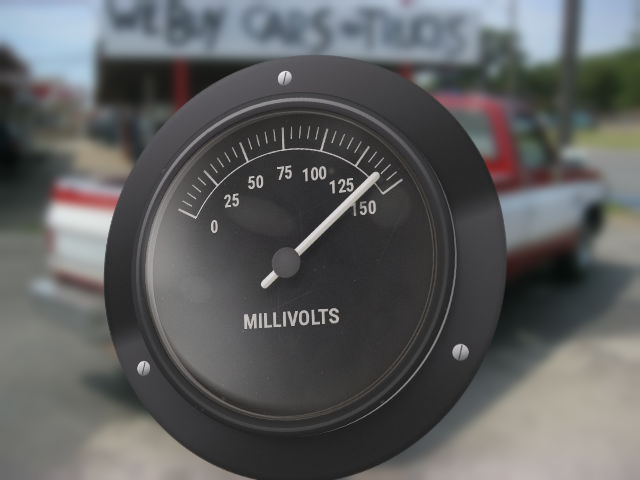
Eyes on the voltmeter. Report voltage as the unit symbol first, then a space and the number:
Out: mV 140
